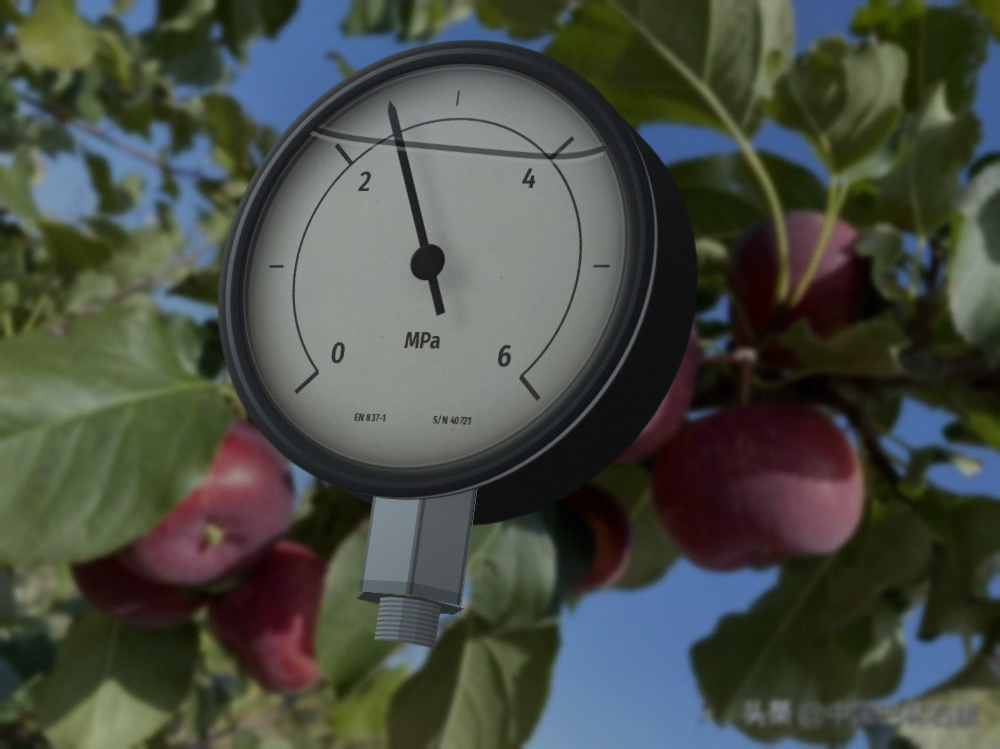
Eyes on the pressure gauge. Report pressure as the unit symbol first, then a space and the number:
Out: MPa 2.5
